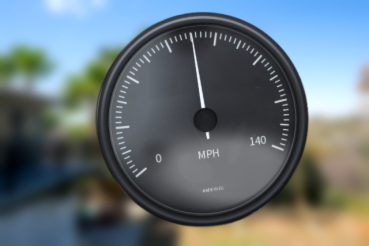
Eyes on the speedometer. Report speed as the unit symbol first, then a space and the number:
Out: mph 70
